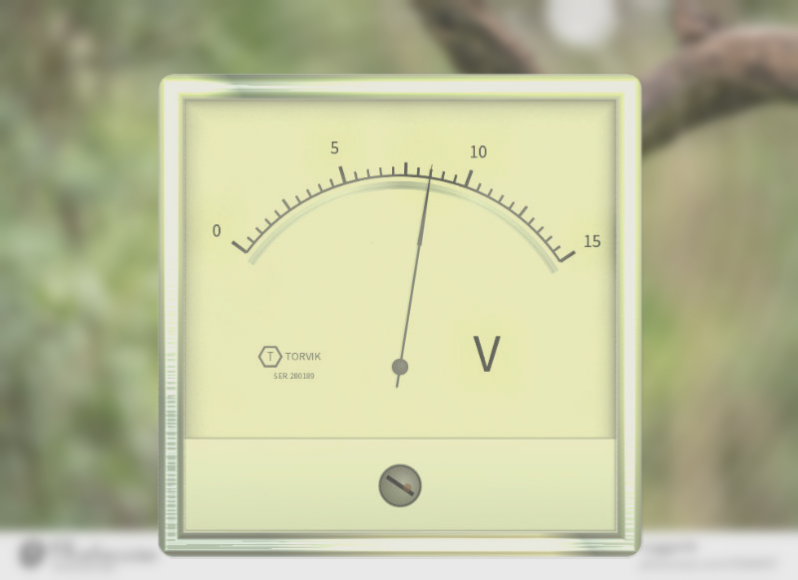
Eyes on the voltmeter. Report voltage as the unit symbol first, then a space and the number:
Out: V 8.5
